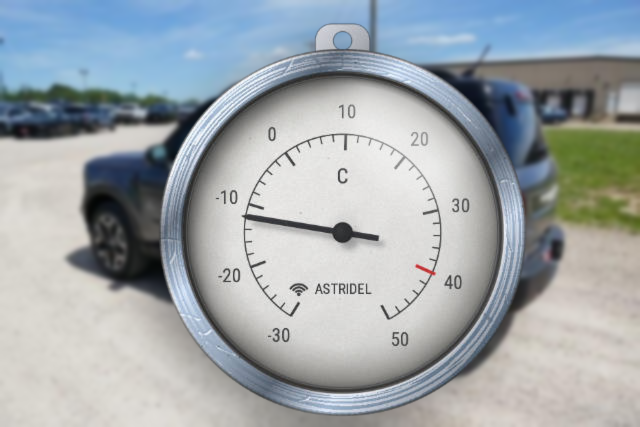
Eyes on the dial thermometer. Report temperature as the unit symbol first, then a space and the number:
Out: °C -12
